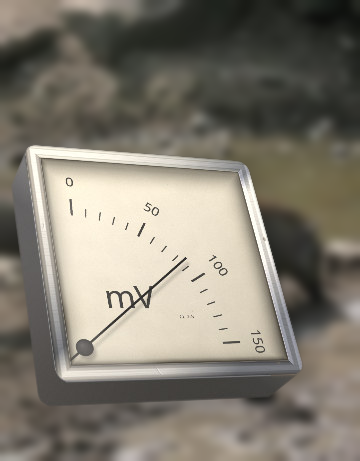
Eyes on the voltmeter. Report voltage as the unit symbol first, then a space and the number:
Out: mV 85
